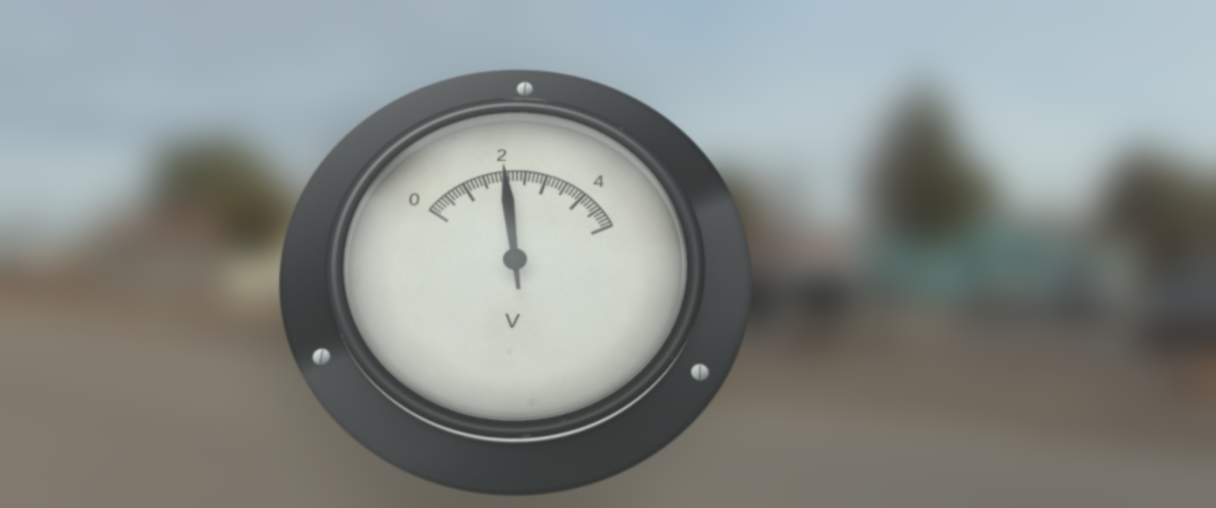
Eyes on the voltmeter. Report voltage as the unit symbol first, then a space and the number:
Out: V 2
